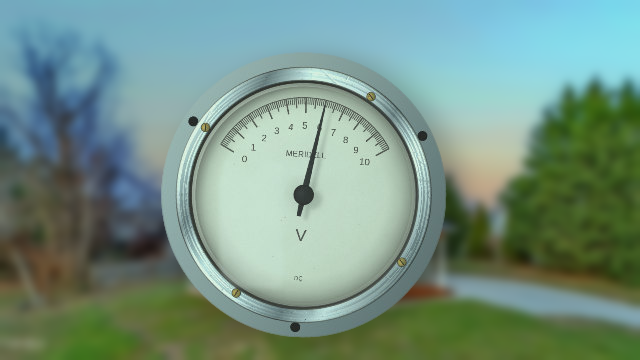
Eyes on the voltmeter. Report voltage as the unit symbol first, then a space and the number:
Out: V 6
